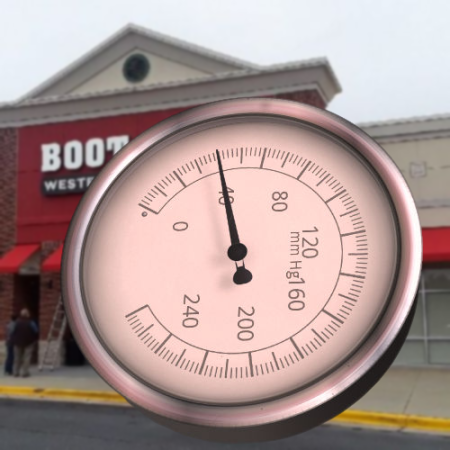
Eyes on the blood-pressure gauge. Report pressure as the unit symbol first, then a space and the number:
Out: mmHg 40
